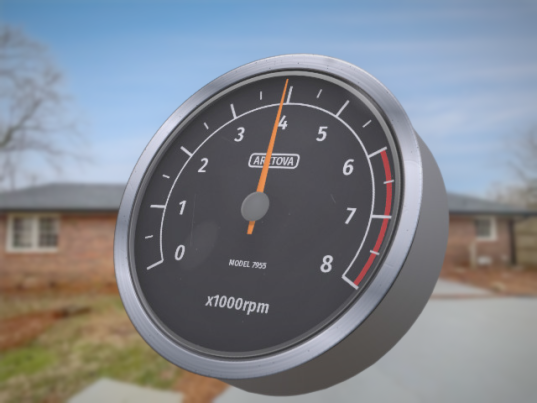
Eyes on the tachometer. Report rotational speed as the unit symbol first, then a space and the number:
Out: rpm 4000
